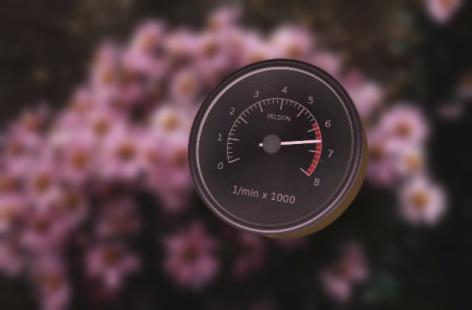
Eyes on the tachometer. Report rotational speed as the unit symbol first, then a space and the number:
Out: rpm 6600
